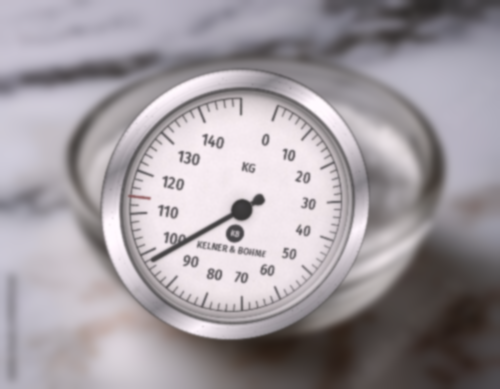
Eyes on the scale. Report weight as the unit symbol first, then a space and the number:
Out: kg 98
